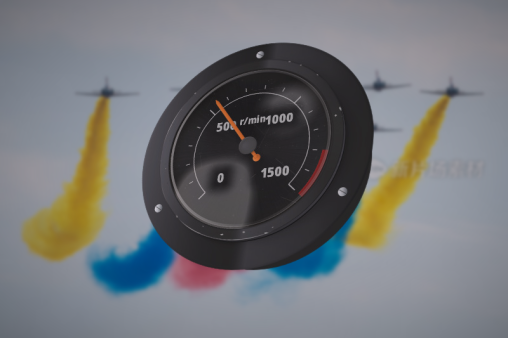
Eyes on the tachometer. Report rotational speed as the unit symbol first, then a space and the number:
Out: rpm 550
